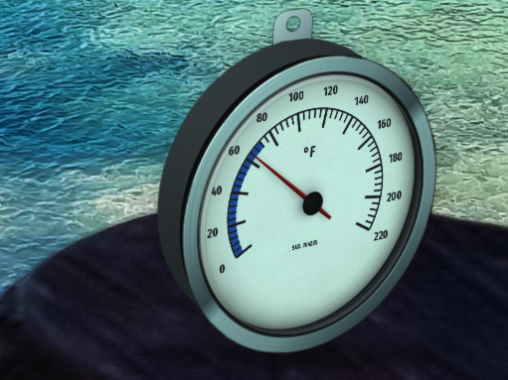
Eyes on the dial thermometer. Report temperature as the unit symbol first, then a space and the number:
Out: °F 64
